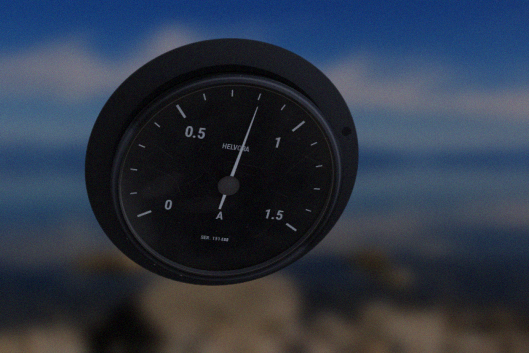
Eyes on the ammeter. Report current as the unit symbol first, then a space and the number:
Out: A 0.8
